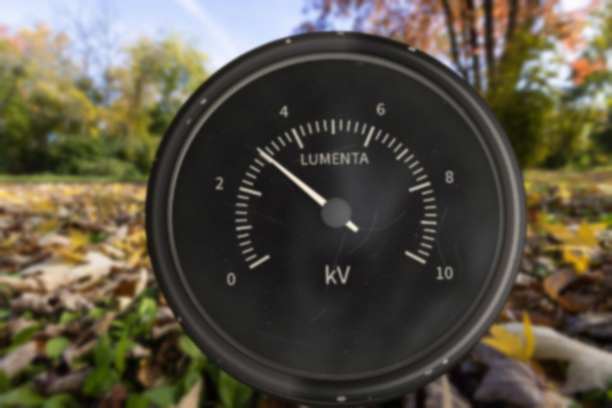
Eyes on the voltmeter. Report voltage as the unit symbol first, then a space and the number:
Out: kV 3
